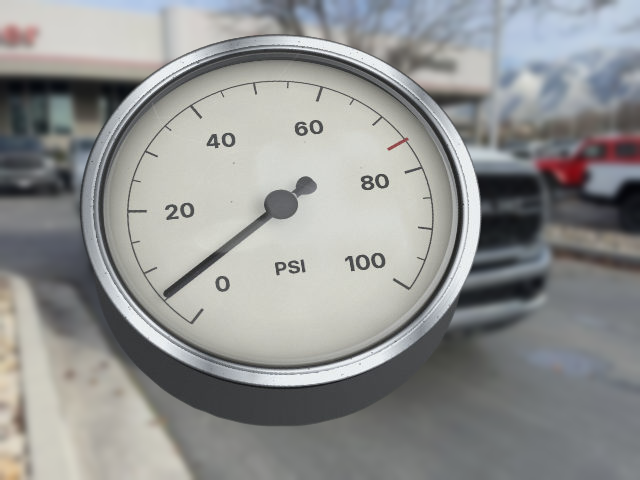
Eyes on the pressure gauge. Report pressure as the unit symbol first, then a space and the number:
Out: psi 5
